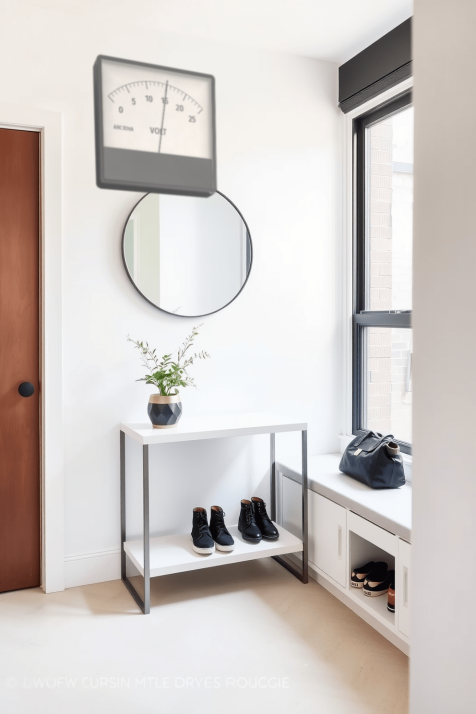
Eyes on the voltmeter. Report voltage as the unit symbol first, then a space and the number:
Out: V 15
